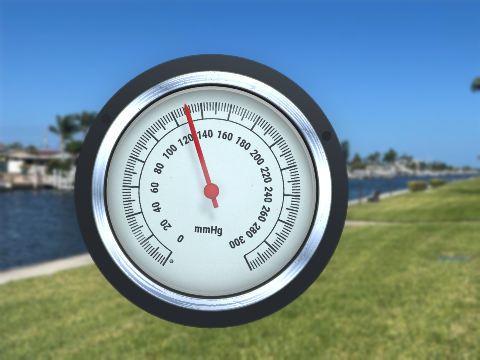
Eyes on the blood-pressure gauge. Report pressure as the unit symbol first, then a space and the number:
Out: mmHg 130
